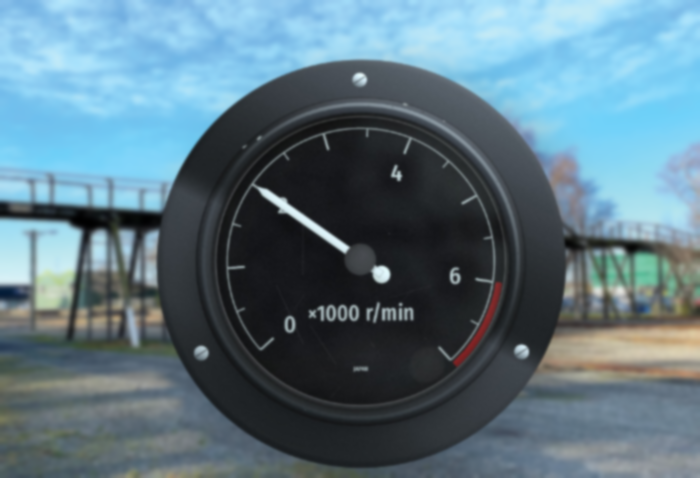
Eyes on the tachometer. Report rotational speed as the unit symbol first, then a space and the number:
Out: rpm 2000
